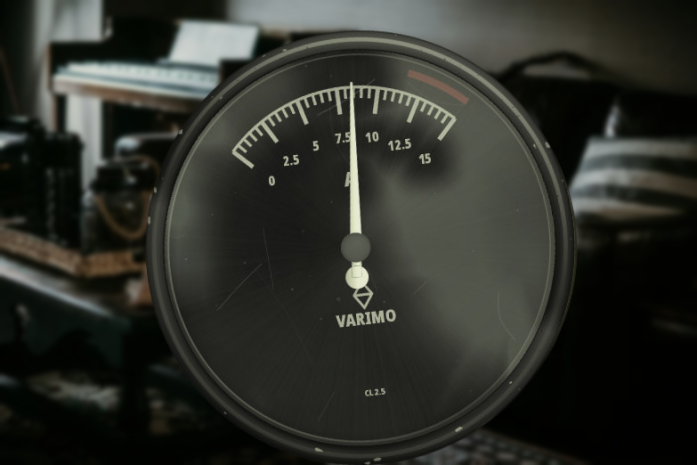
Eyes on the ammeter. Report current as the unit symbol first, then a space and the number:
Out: A 8.5
